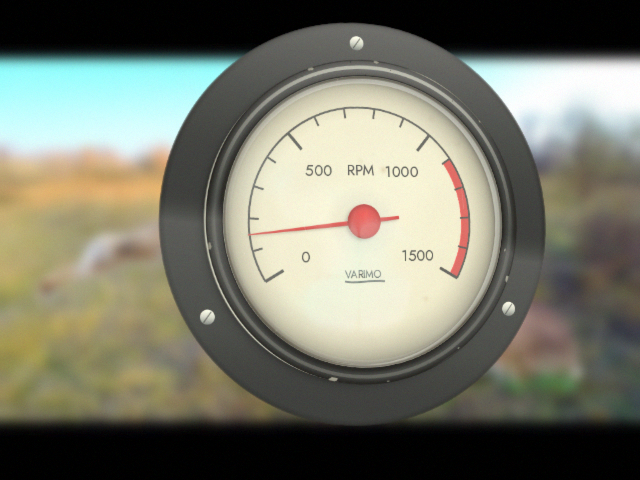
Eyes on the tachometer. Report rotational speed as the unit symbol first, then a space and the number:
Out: rpm 150
